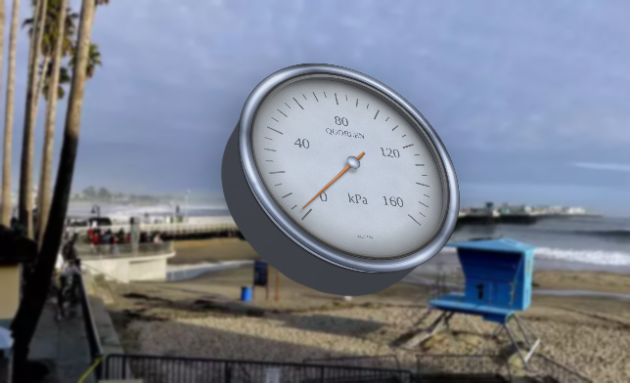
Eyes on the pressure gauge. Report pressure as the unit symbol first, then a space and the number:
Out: kPa 2.5
